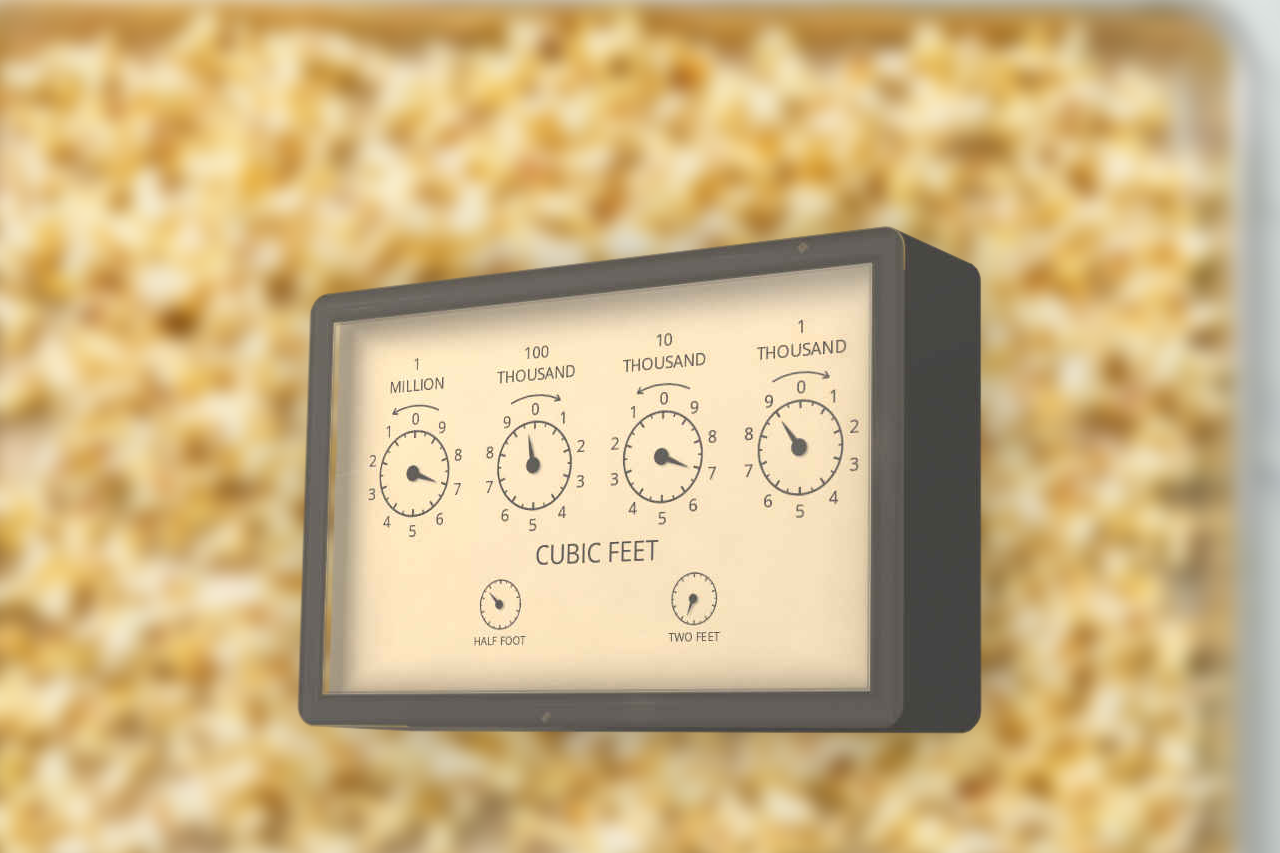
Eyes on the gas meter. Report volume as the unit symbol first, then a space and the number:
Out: ft³ 696900
